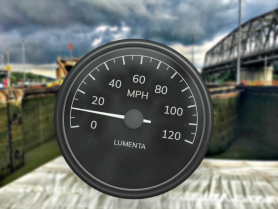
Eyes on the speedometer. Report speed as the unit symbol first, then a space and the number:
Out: mph 10
